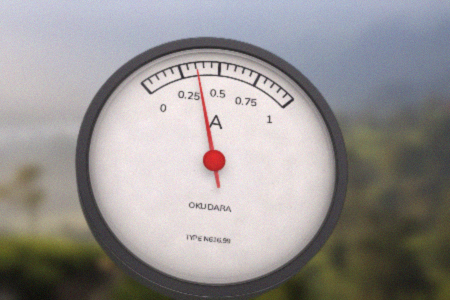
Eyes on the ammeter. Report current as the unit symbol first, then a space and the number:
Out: A 0.35
